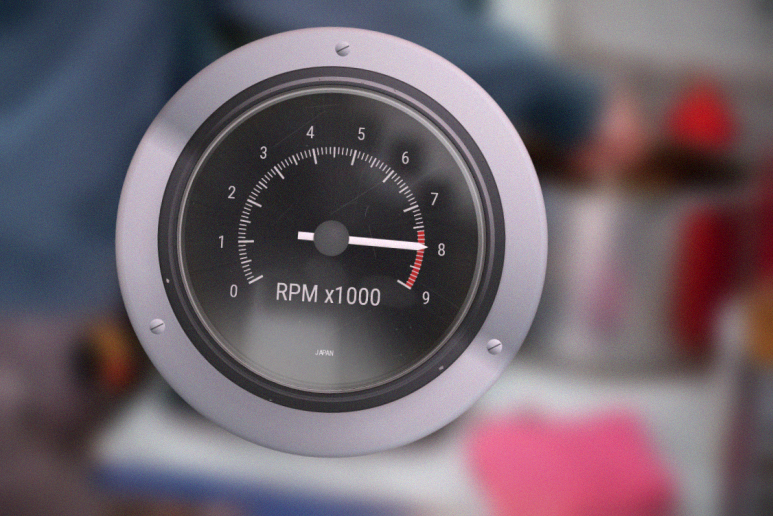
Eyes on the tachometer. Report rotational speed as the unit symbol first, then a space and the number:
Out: rpm 8000
